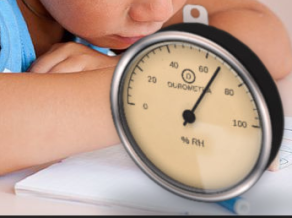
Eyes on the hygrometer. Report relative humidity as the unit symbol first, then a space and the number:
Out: % 68
